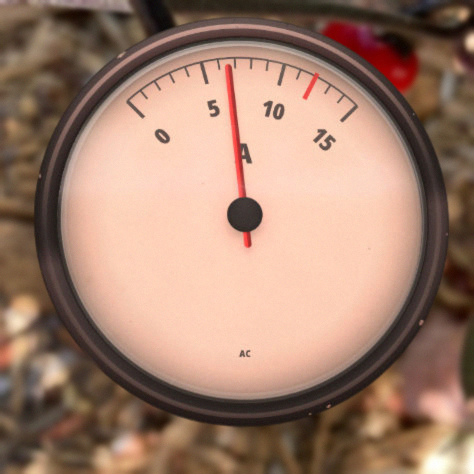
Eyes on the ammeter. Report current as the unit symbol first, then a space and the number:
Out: A 6.5
